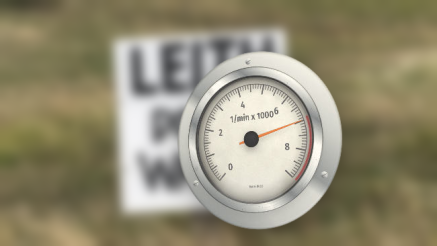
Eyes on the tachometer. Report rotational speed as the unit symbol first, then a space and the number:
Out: rpm 7000
